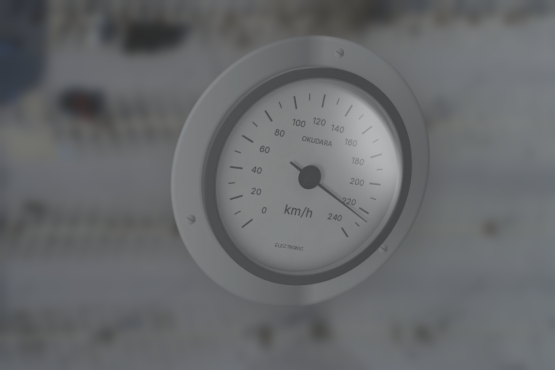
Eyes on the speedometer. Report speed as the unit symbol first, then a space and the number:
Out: km/h 225
